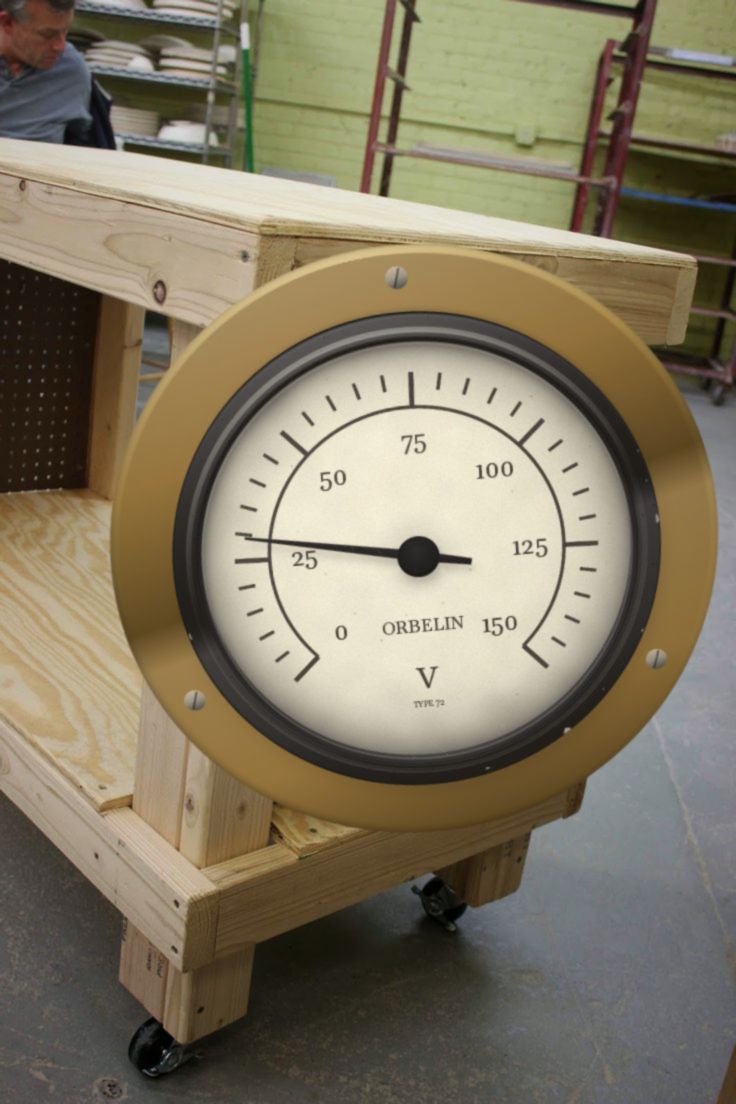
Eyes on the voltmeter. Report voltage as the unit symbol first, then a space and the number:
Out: V 30
